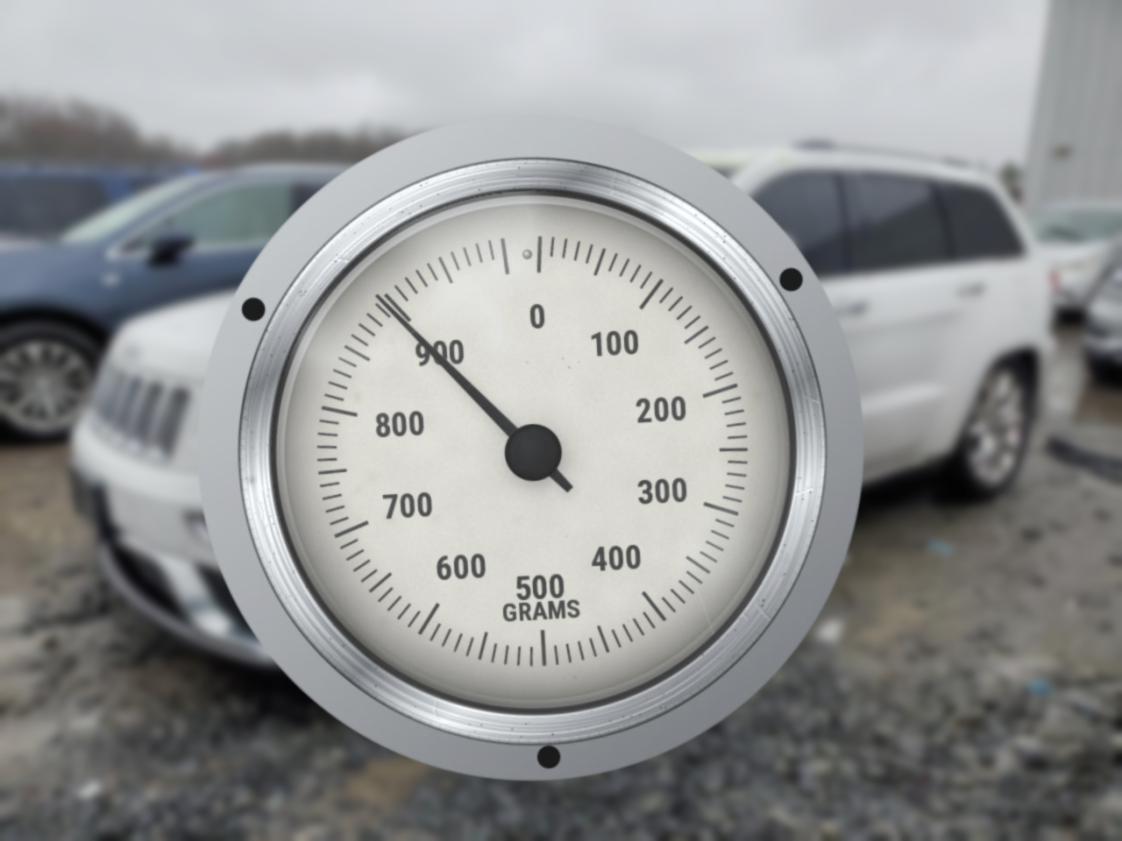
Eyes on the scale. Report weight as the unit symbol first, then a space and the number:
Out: g 895
